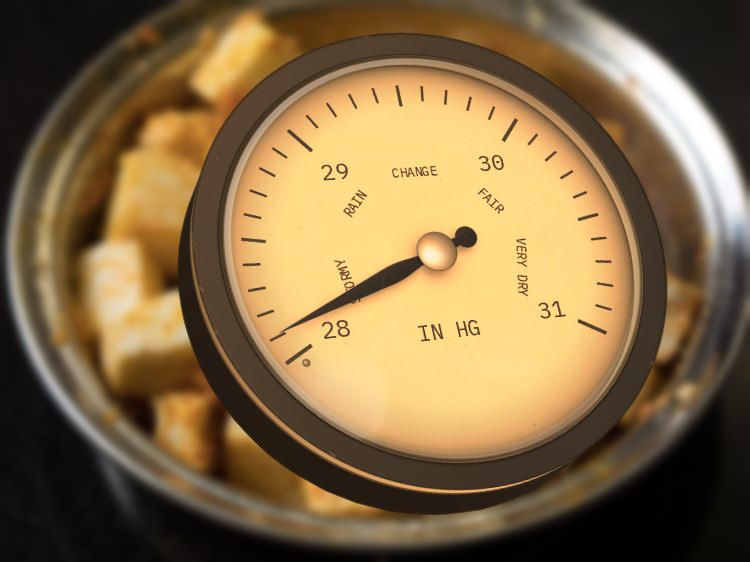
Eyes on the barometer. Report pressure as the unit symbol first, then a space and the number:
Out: inHg 28.1
